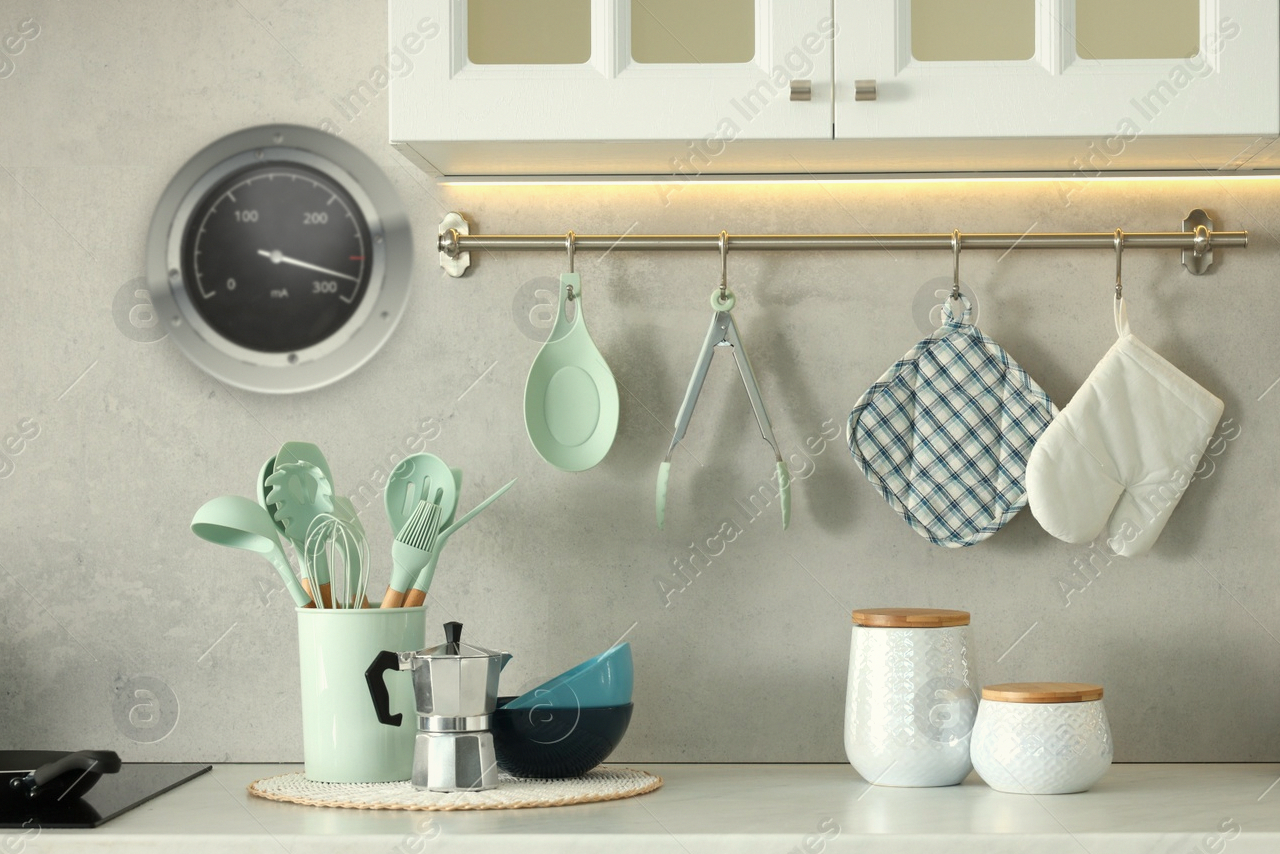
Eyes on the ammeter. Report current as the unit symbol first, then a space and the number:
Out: mA 280
